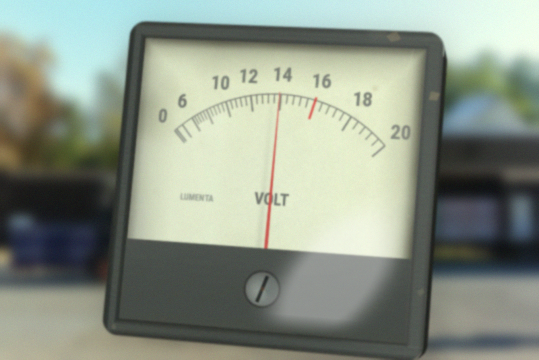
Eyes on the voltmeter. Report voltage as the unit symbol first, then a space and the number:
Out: V 14
